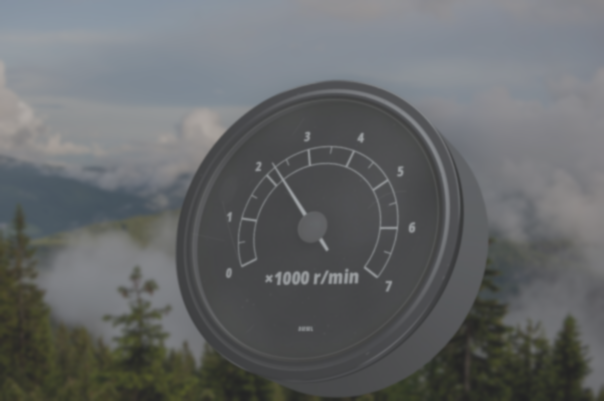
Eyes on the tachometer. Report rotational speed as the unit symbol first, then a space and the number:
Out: rpm 2250
